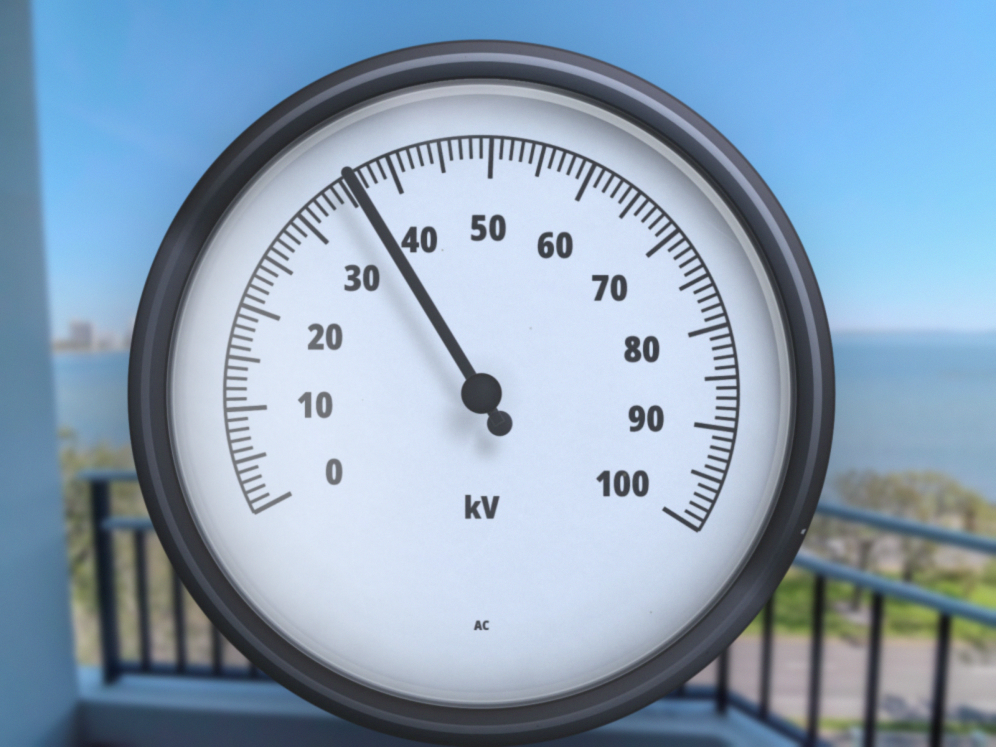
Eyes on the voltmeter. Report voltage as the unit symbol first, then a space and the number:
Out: kV 36
